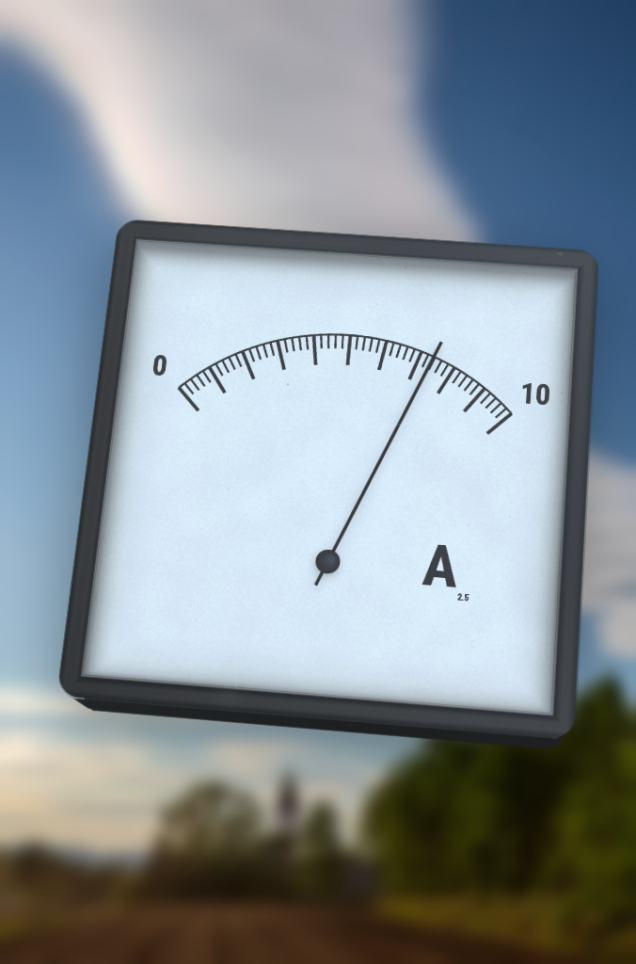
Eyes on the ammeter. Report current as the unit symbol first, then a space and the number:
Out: A 7.4
